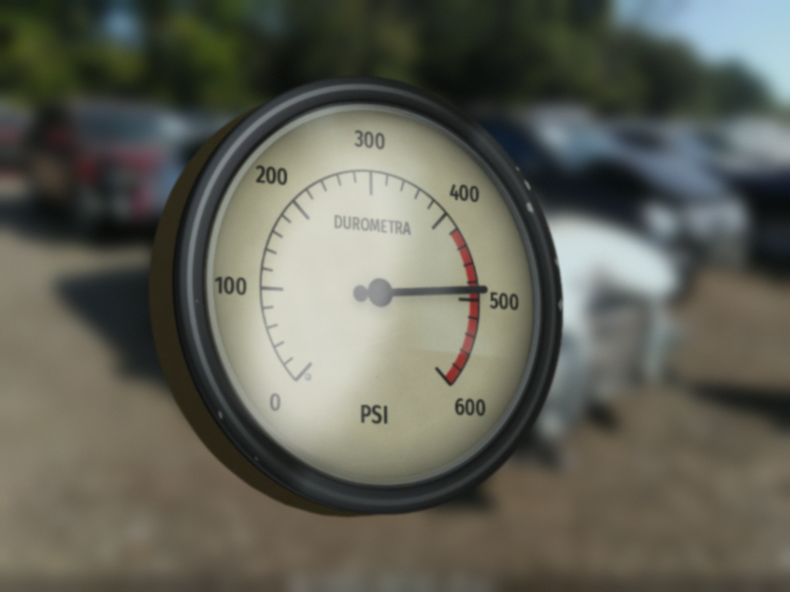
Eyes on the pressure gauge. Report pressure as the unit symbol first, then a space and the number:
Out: psi 490
